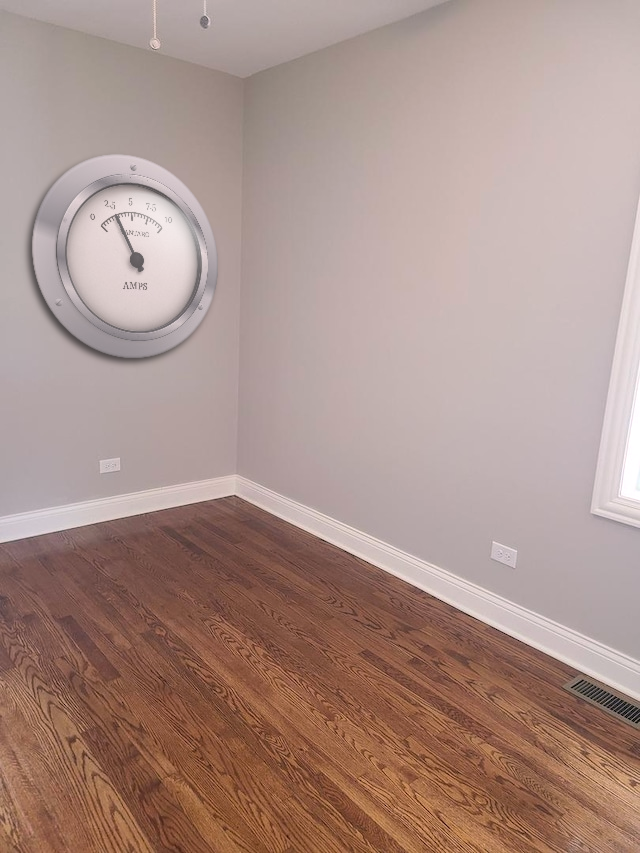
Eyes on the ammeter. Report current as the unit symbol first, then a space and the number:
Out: A 2.5
